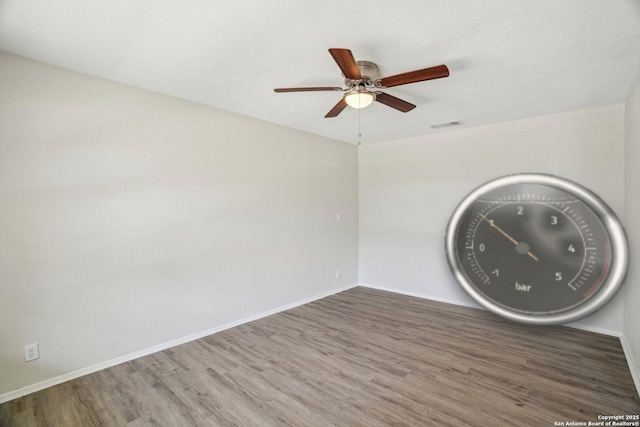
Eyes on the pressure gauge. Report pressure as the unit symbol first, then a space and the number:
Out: bar 1
